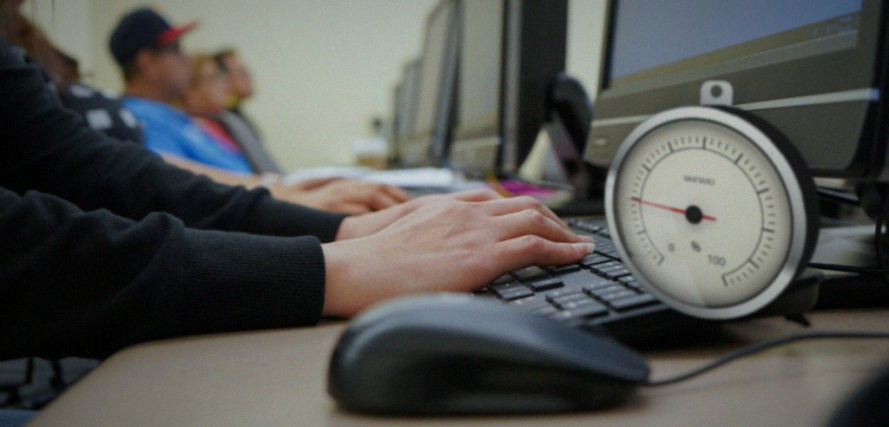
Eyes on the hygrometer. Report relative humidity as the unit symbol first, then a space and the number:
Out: % 20
